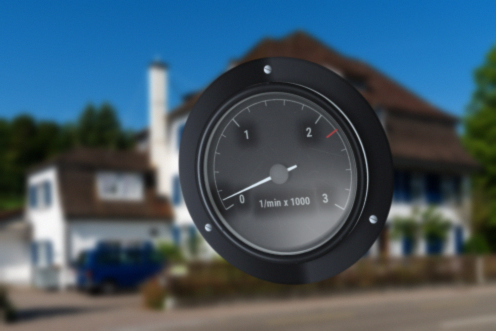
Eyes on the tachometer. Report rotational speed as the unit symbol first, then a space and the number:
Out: rpm 100
